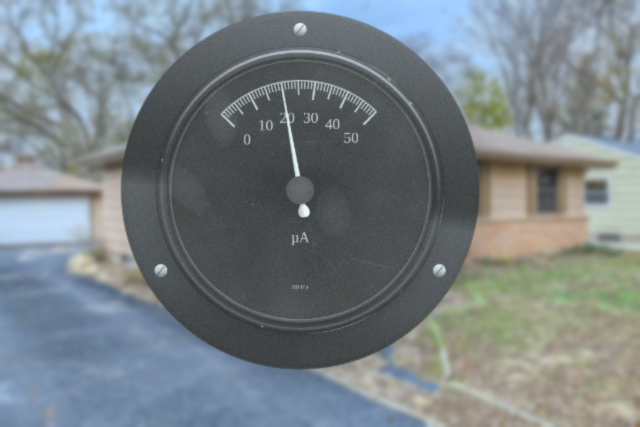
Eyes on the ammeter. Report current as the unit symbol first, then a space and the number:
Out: µA 20
